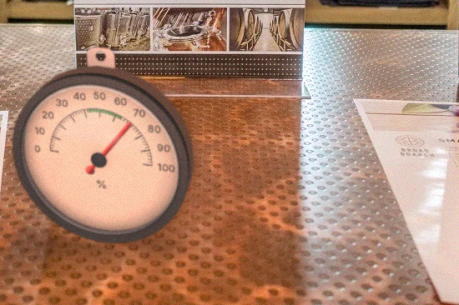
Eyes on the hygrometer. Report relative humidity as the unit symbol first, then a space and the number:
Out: % 70
